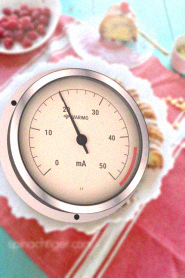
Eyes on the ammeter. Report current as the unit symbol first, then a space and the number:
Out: mA 20
